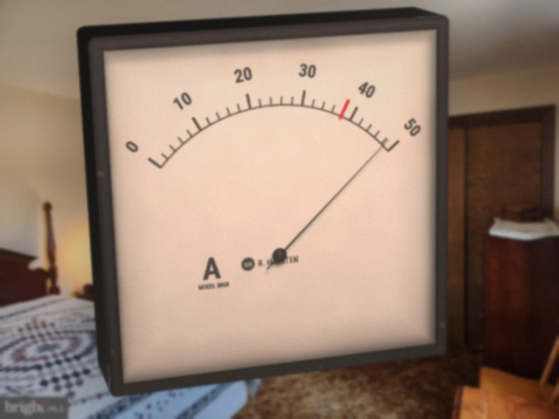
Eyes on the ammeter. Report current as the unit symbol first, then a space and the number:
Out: A 48
